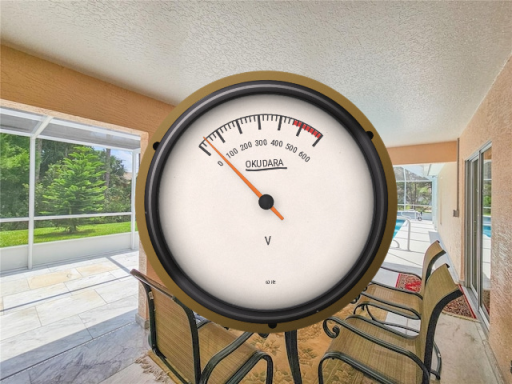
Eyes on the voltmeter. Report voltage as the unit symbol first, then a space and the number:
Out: V 40
